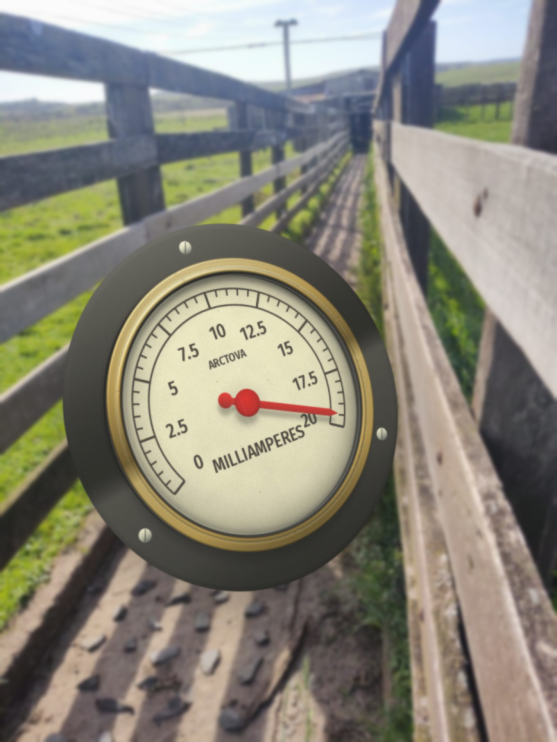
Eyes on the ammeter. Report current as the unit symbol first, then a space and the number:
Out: mA 19.5
